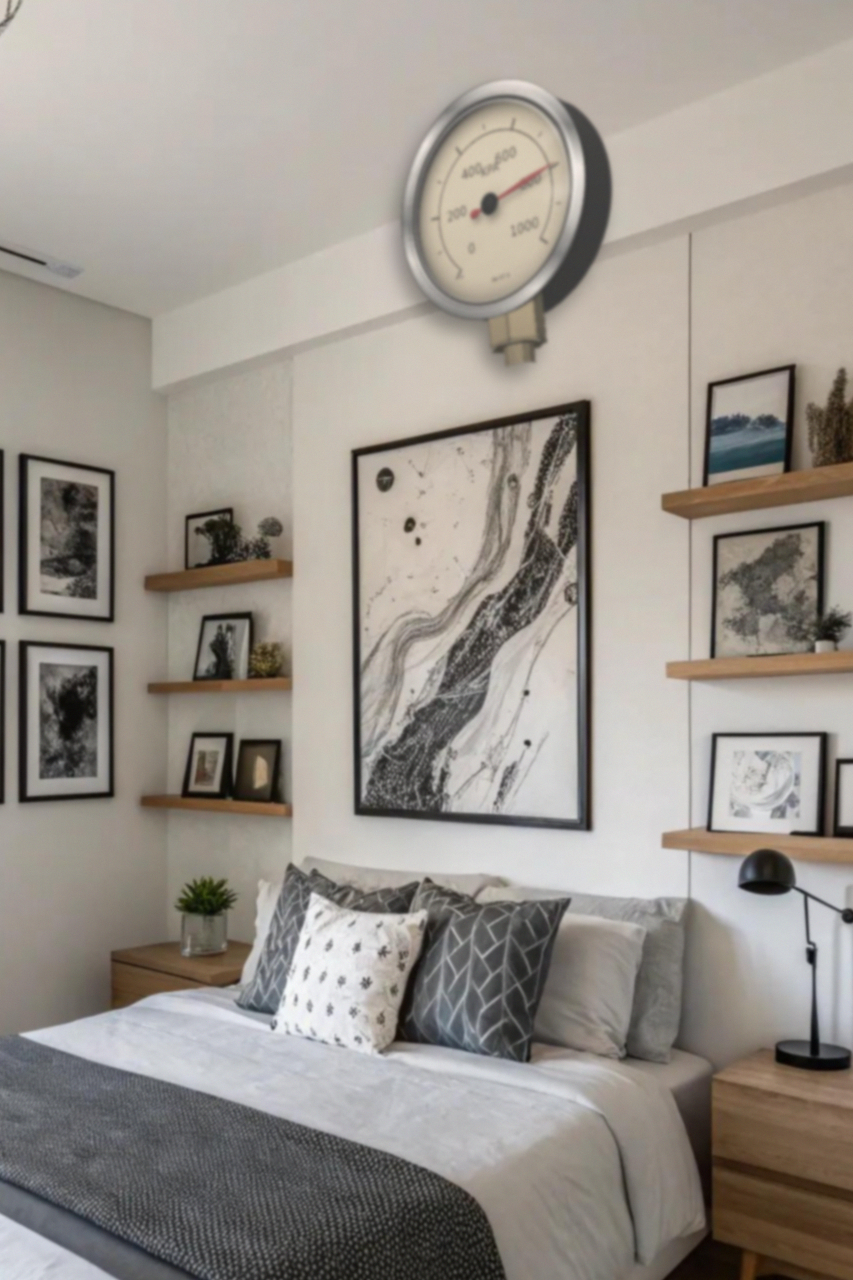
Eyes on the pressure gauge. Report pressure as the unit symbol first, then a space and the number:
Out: kPa 800
